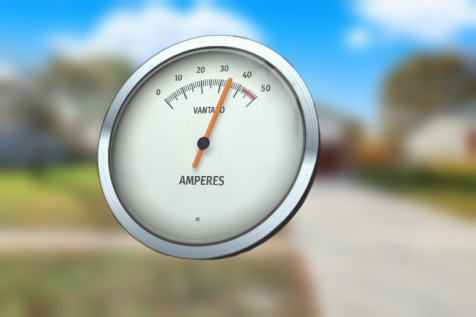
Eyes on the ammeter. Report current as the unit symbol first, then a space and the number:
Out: A 35
